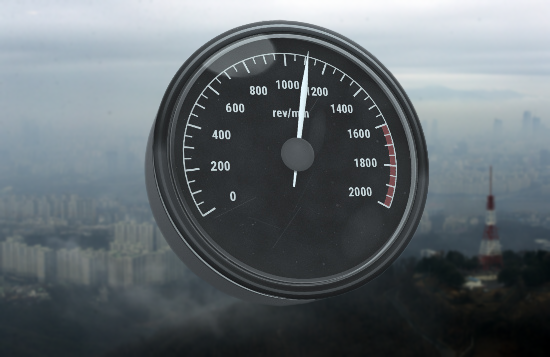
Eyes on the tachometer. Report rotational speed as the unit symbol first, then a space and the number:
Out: rpm 1100
